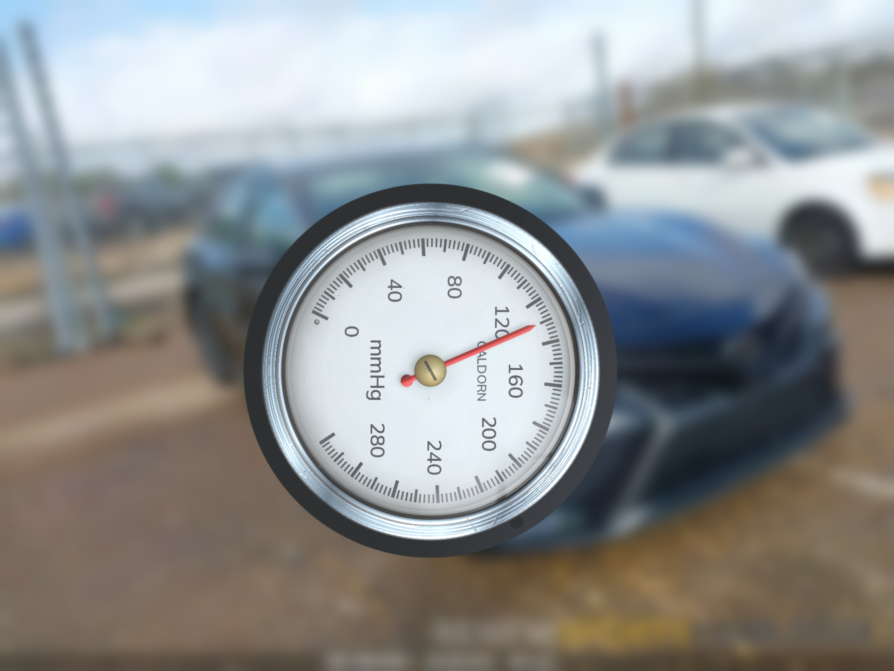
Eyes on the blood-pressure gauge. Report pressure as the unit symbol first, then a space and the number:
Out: mmHg 130
